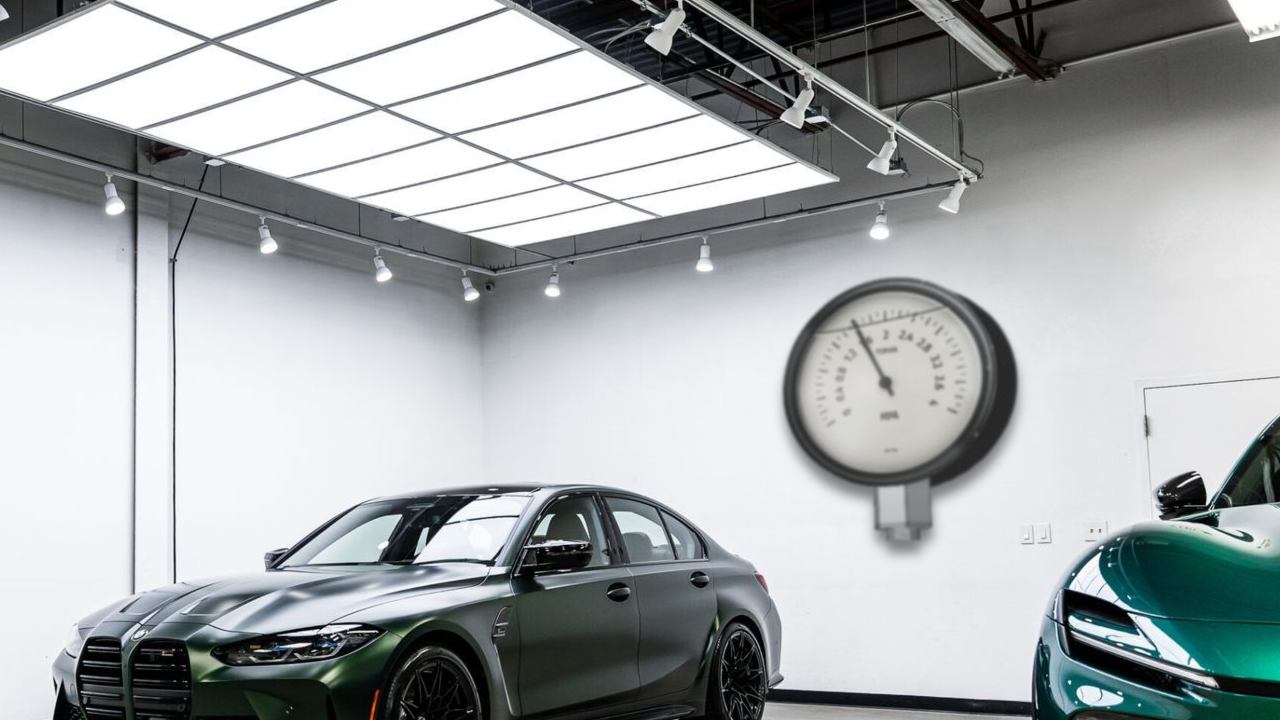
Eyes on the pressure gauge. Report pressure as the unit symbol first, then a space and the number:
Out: MPa 1.6
